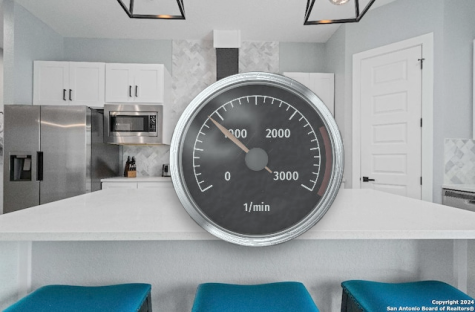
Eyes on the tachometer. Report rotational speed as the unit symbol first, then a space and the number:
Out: rpm 900
